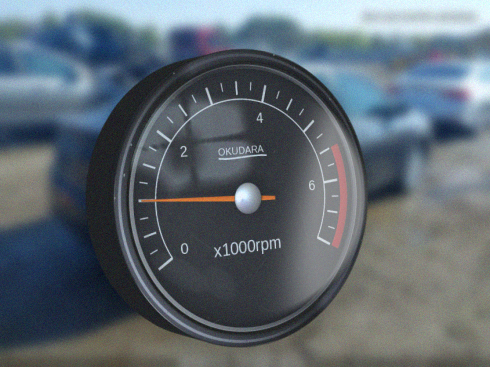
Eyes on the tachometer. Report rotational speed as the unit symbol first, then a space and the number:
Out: rpm 1000
